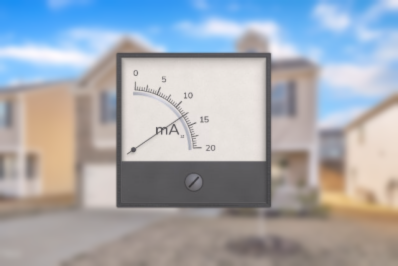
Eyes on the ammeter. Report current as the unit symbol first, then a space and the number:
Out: mA 12.5
